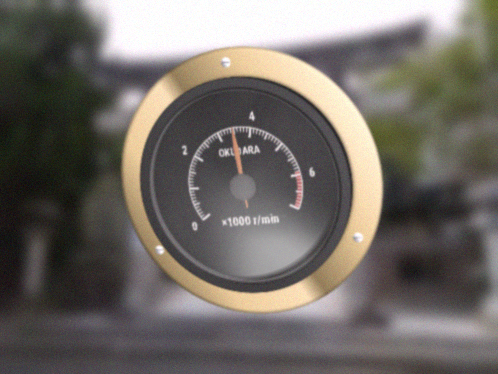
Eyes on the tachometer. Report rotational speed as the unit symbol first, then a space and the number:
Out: rpm 3500
